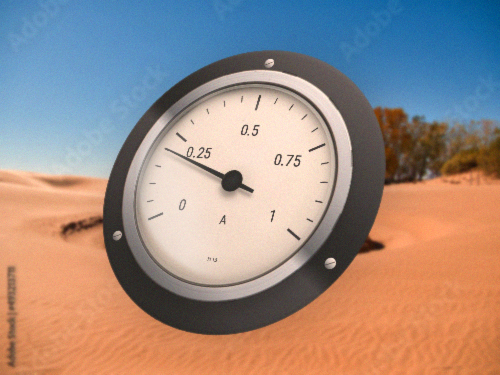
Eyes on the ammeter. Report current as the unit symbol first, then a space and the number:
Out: A 0.2
